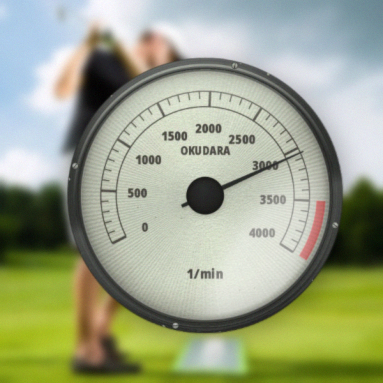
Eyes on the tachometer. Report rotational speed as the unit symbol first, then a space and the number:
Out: rpm 3050
